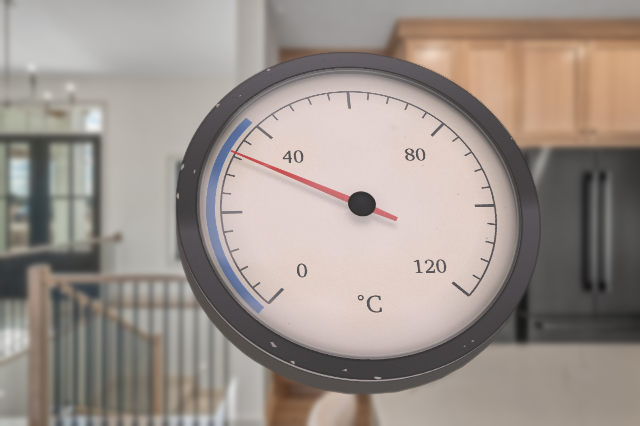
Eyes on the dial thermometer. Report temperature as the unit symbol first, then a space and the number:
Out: °C 32
